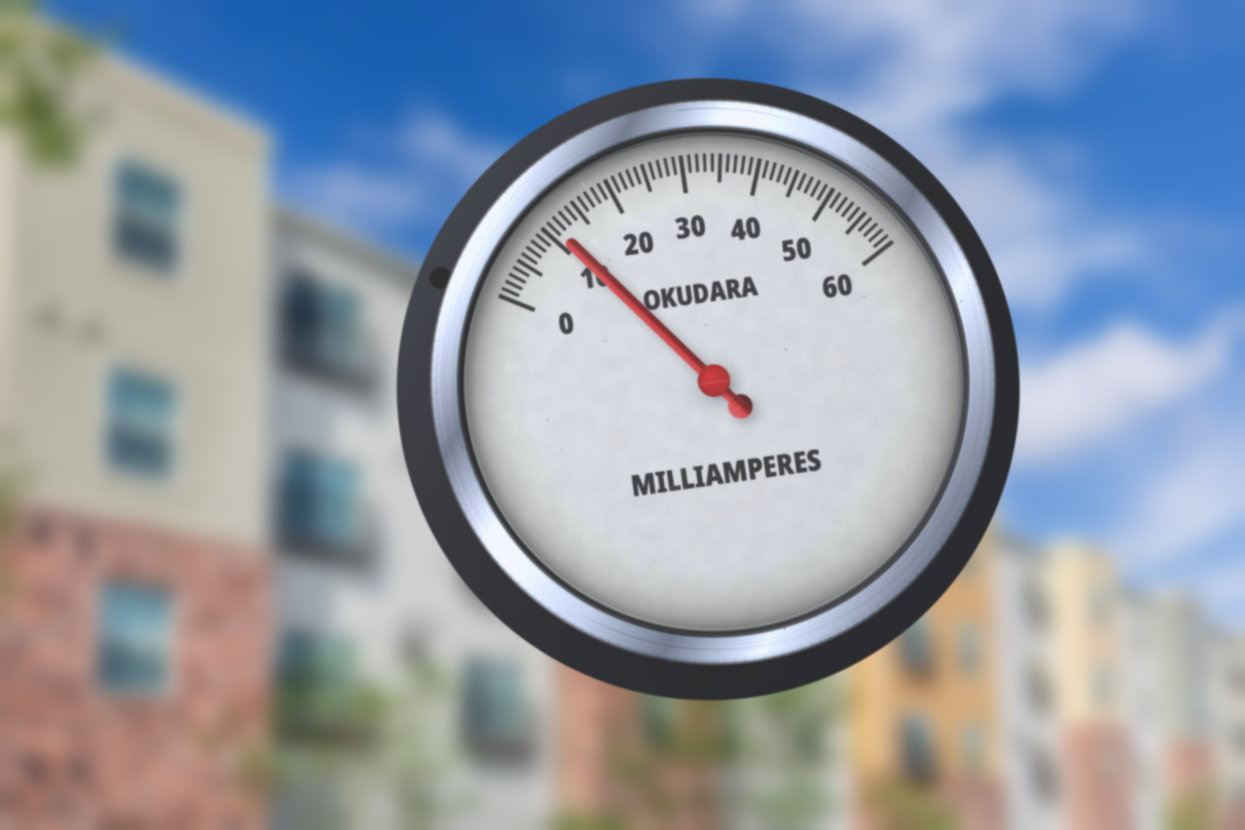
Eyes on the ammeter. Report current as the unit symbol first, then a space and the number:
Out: mA 11
